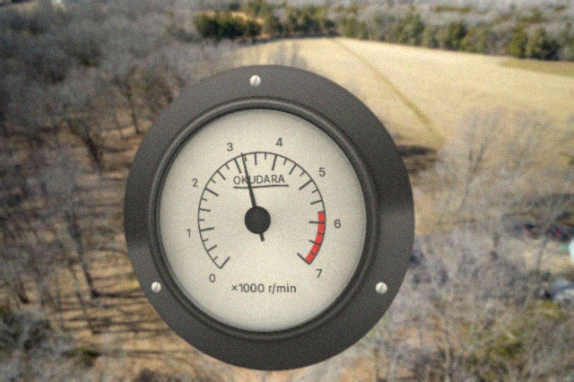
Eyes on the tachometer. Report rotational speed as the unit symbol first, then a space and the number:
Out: rpm 3250
